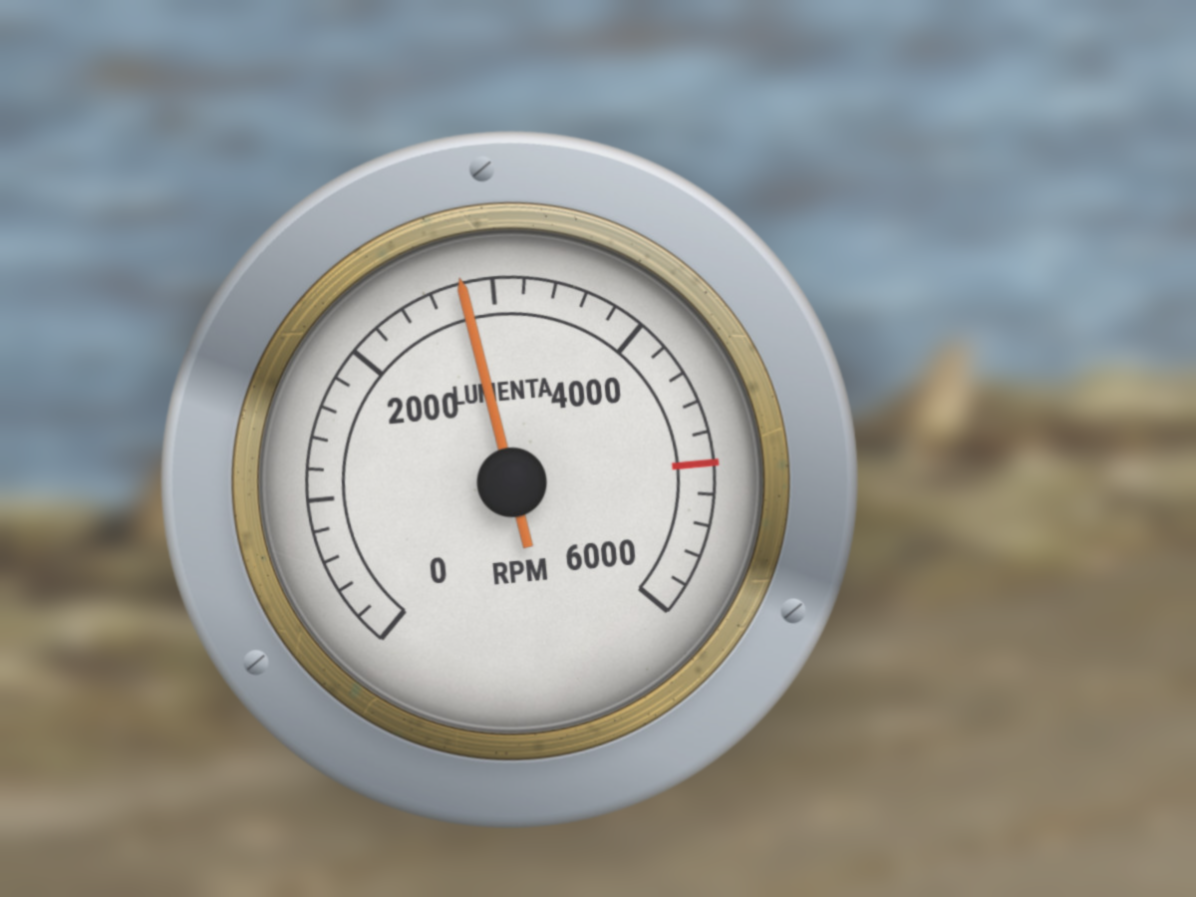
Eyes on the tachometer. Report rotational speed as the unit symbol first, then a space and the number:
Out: rpm 2800
